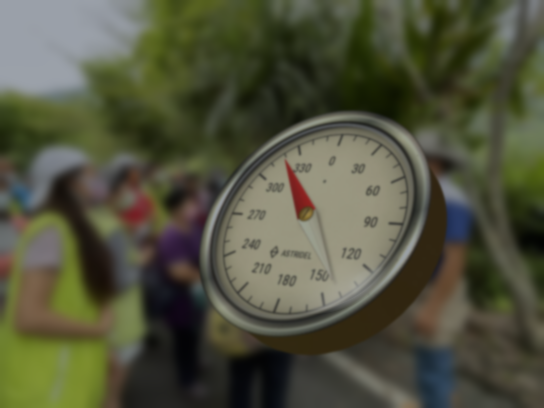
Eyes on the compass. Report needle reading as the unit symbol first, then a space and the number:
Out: ° 320
